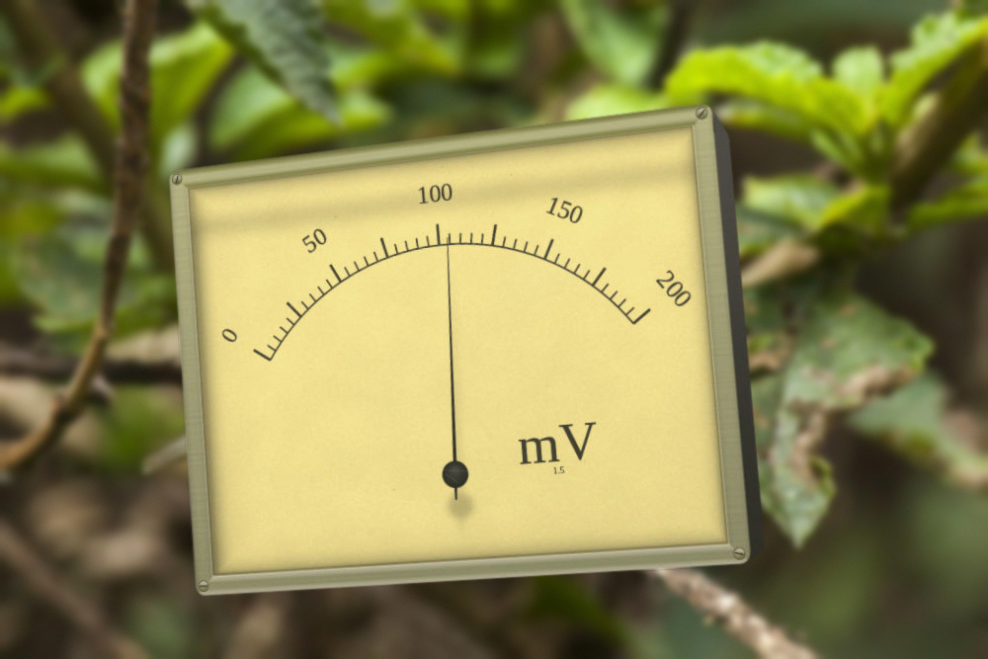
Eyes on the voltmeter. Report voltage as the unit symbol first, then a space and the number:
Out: mV 105
